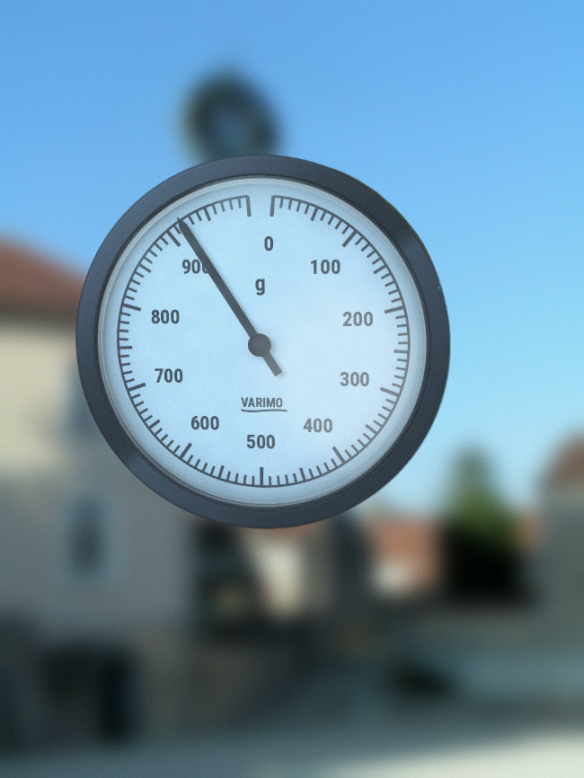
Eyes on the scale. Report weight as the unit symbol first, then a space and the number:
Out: g 920
